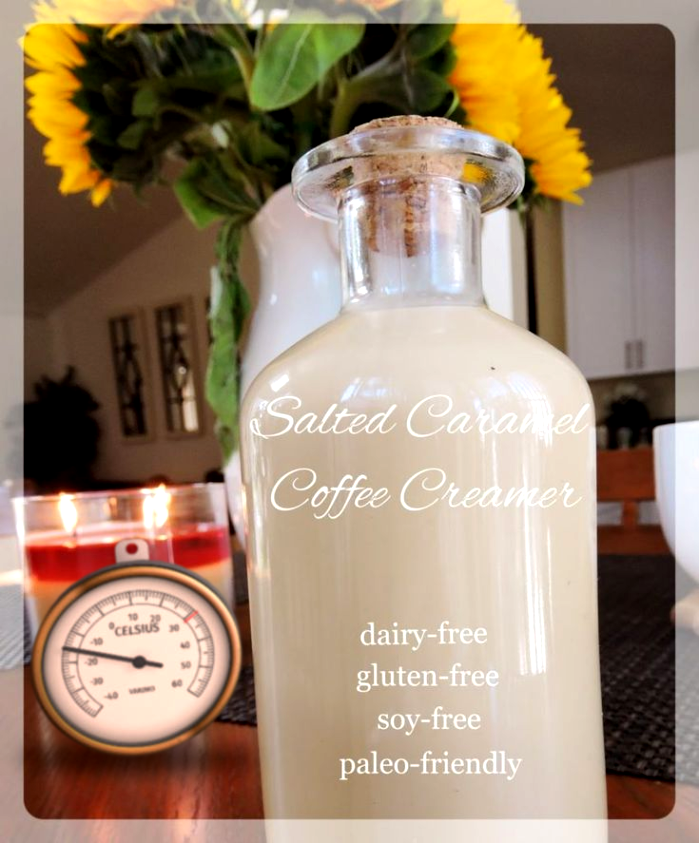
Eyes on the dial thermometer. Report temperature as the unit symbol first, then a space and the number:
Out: °C -15
